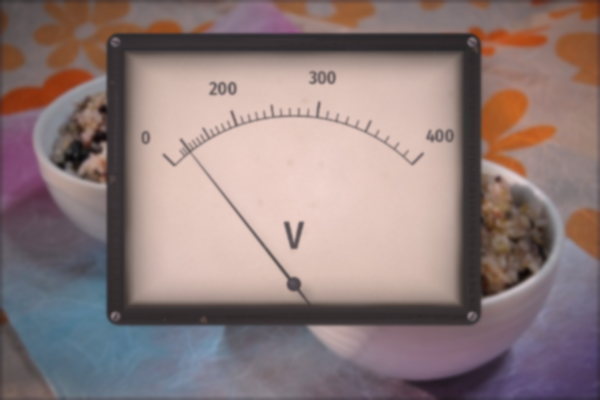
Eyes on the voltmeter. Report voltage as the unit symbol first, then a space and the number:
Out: V 100
